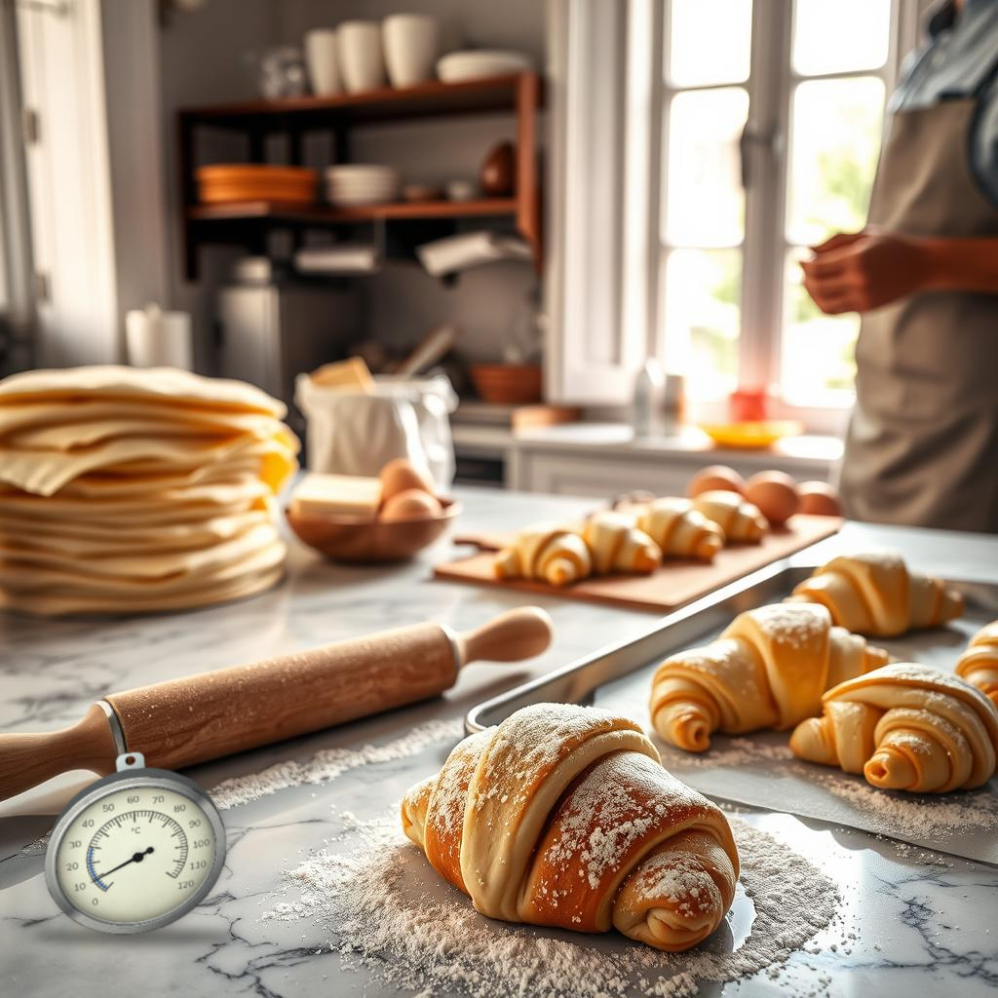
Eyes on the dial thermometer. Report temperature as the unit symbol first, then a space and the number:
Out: °C 10
